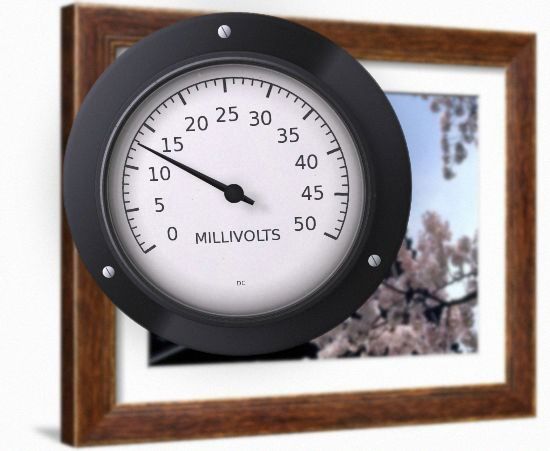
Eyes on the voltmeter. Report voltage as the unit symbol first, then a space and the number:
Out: mV 13
